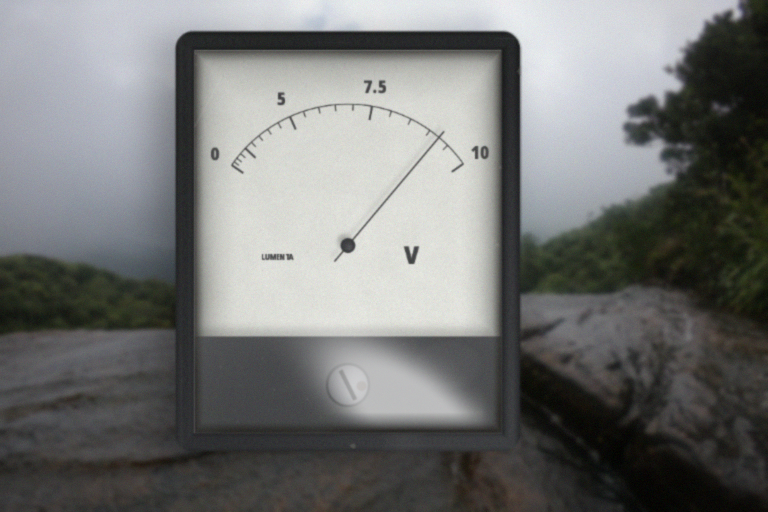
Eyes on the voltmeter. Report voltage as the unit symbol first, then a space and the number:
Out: V 9.25
